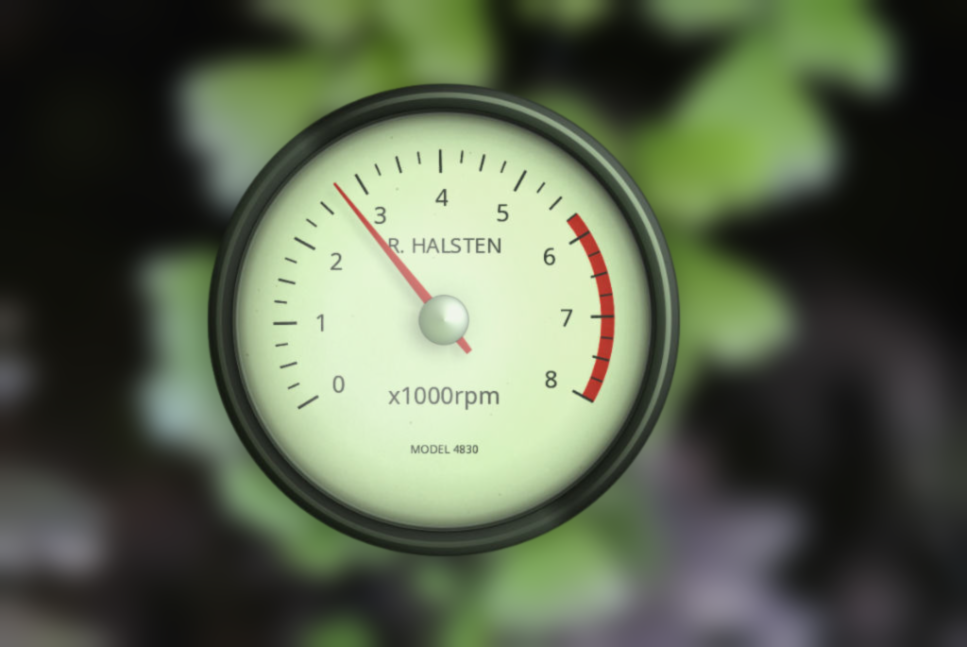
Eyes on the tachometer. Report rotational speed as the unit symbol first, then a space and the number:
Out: rpm 2750
